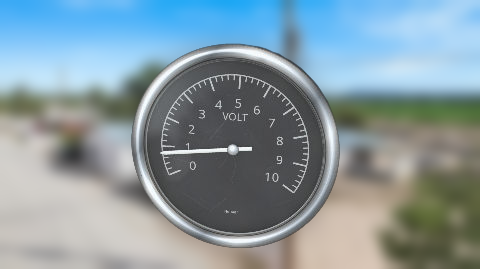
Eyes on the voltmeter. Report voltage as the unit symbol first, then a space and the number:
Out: V 0.8
